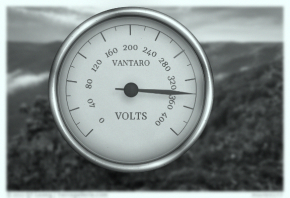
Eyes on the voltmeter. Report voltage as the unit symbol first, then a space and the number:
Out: V 340
